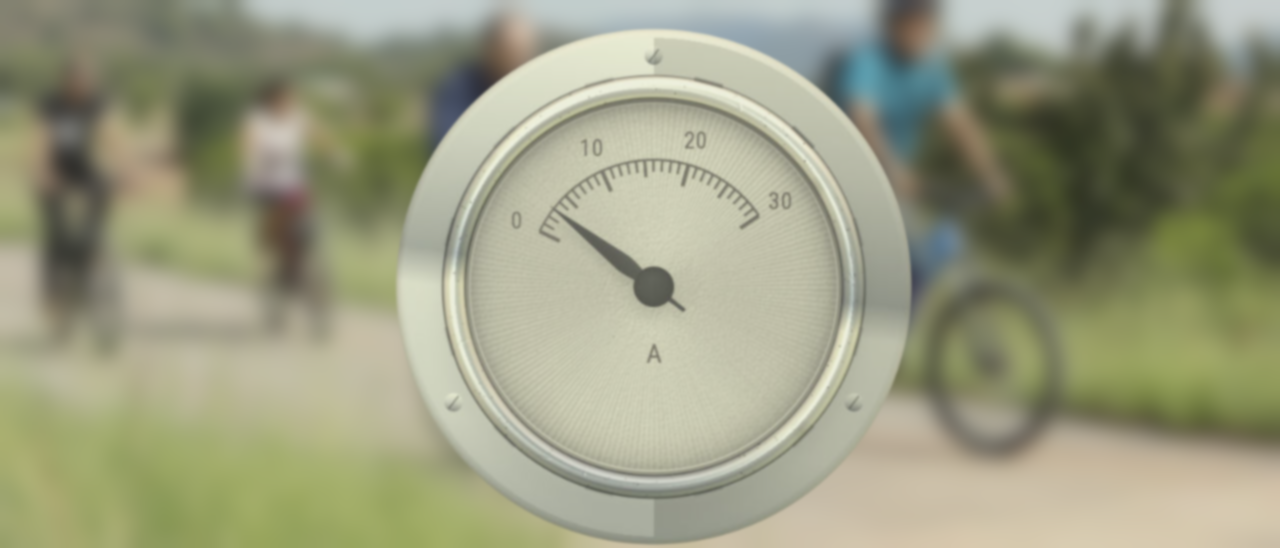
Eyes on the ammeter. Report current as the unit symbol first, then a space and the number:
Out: A 3
